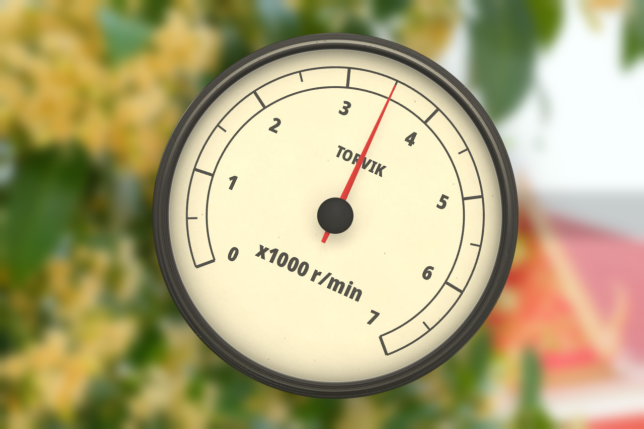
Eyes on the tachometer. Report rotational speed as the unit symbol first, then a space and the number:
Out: rpm 3500
